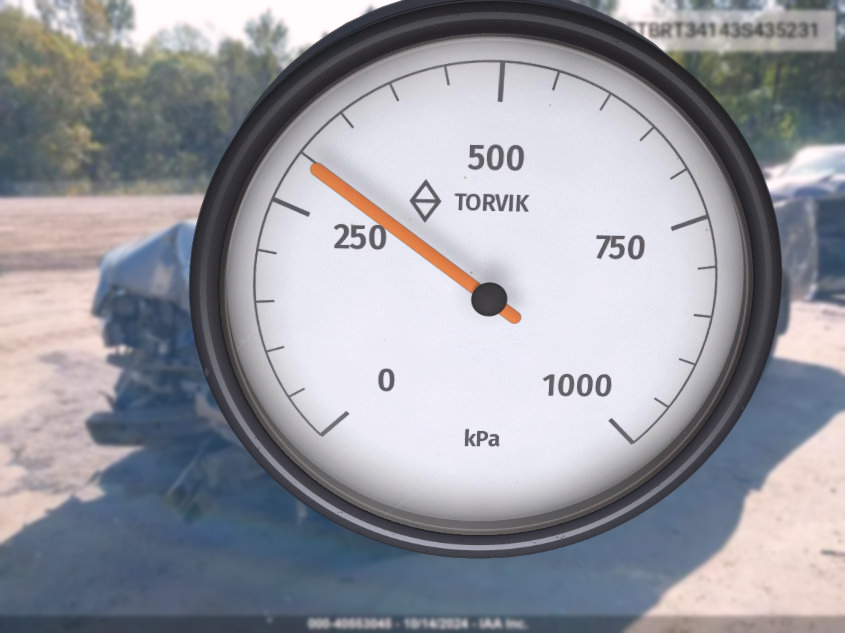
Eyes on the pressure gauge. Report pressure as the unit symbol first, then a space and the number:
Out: kPa 300
